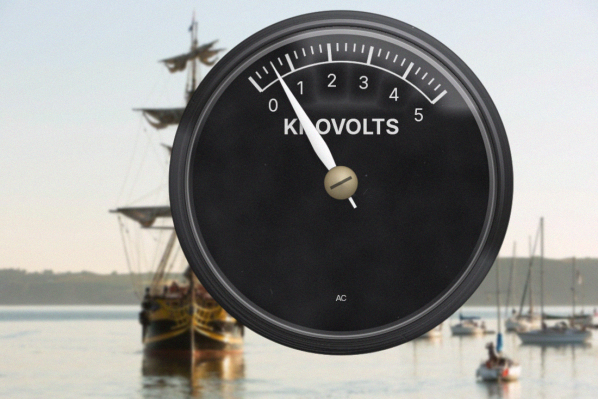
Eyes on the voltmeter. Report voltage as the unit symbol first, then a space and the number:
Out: kV 0.6
